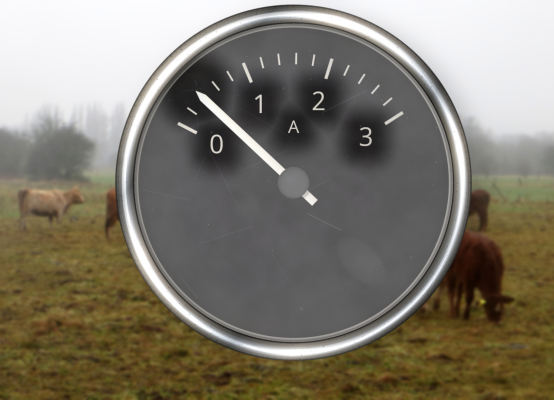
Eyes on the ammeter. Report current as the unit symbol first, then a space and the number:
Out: A 0.4
